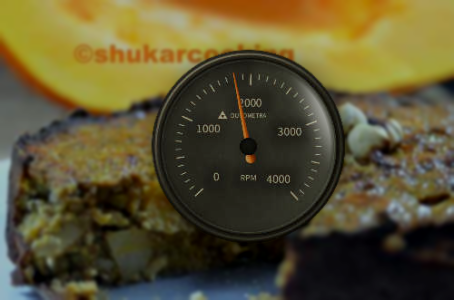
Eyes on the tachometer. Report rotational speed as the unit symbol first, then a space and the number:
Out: rpm 1800
